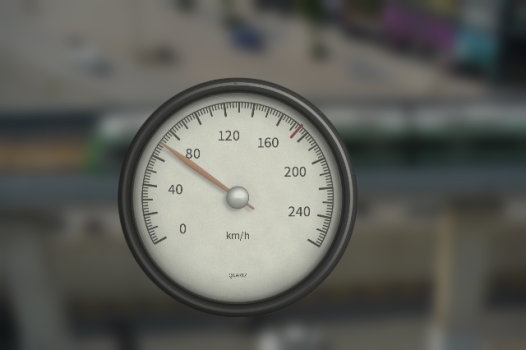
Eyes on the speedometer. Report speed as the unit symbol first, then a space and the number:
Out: km/h 70
